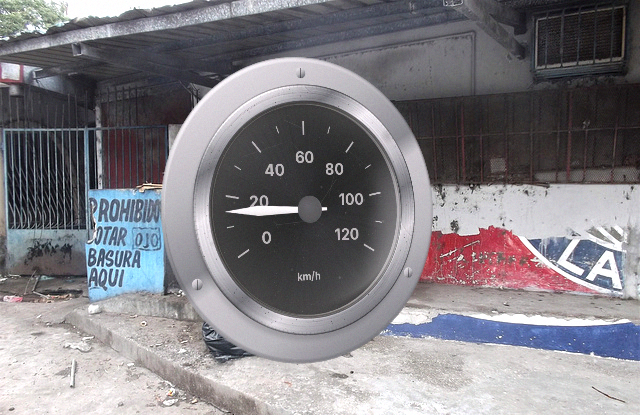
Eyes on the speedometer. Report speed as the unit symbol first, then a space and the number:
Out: km/h 15
